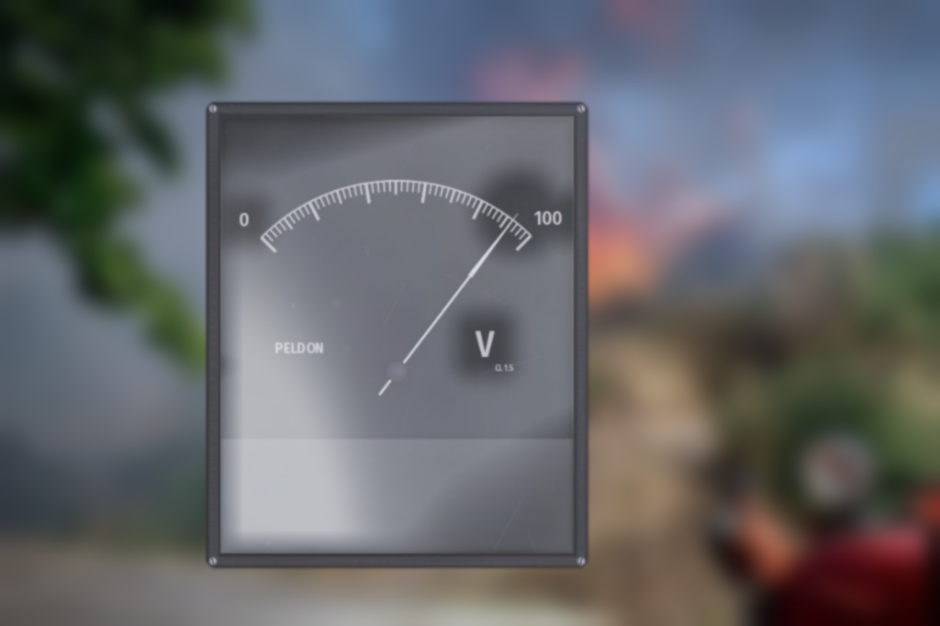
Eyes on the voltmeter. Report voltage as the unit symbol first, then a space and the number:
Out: V 92
